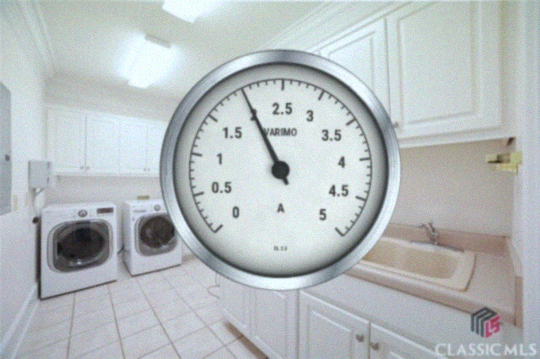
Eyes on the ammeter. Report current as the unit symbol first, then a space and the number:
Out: A 2
